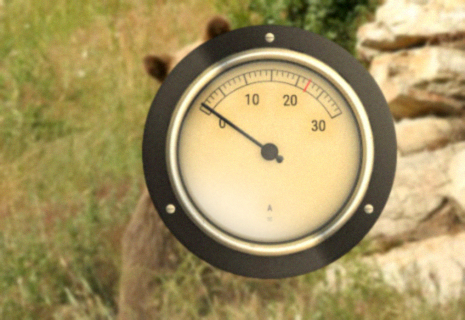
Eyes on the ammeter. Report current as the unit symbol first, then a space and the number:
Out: A 1
